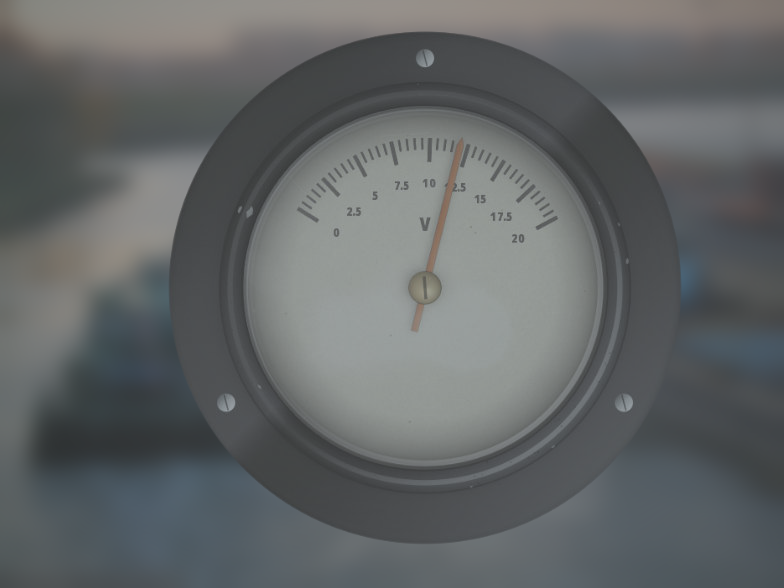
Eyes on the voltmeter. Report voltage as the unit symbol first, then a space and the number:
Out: V 12
